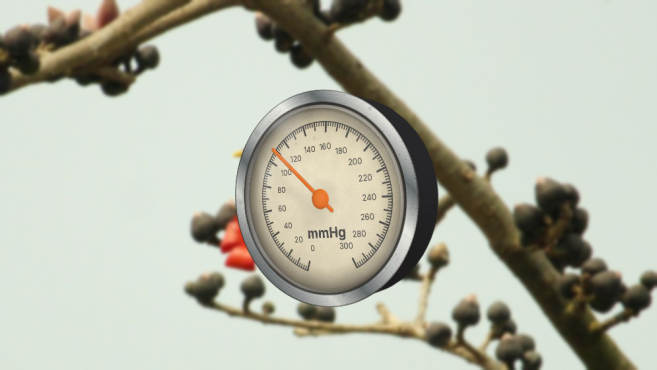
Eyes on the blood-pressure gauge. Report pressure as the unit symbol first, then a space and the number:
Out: mmHg 110
